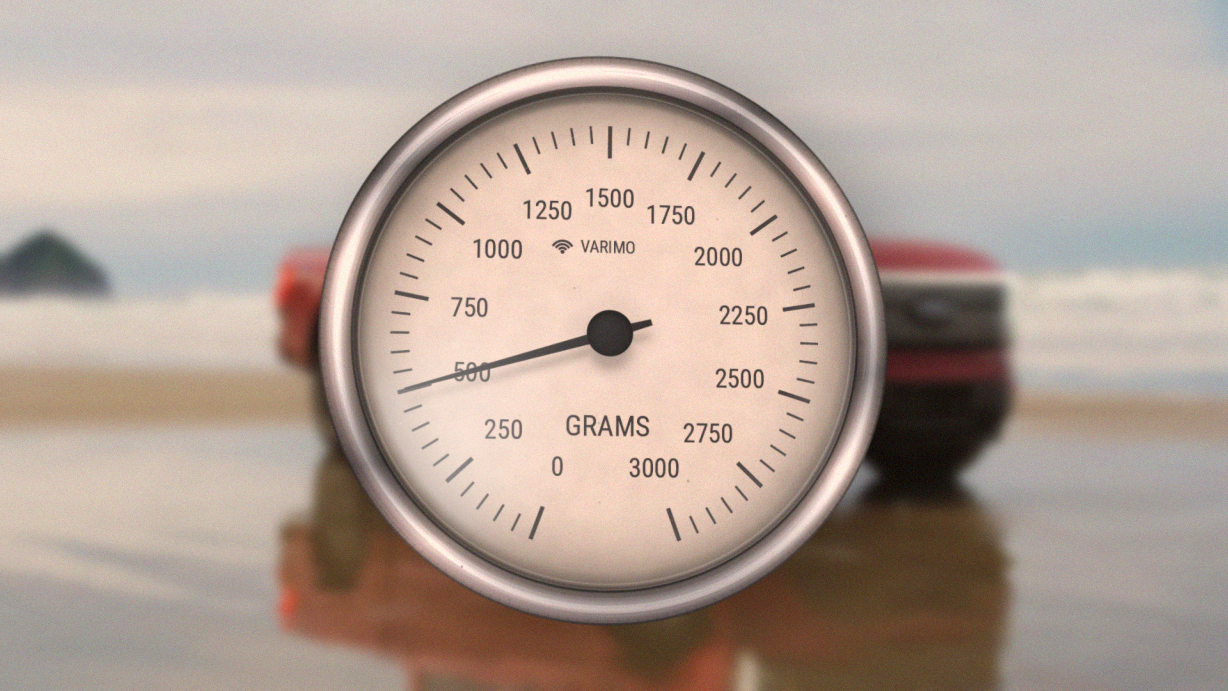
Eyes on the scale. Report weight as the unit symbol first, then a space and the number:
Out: g 500
